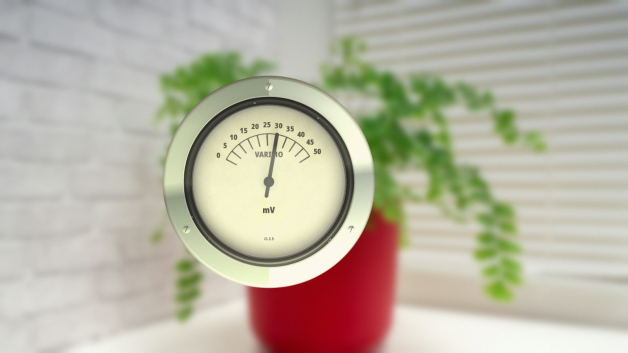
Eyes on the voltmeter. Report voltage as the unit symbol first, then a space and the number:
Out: mV 30
